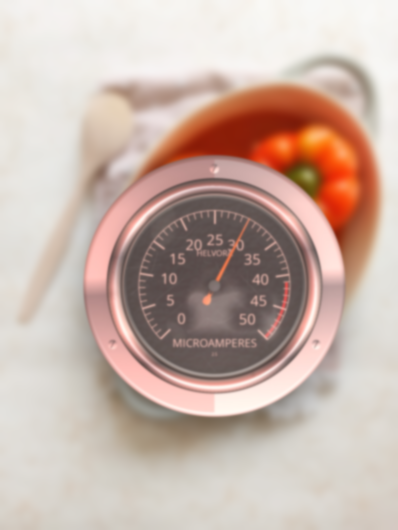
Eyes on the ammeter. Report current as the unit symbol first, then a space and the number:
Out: µA 30
